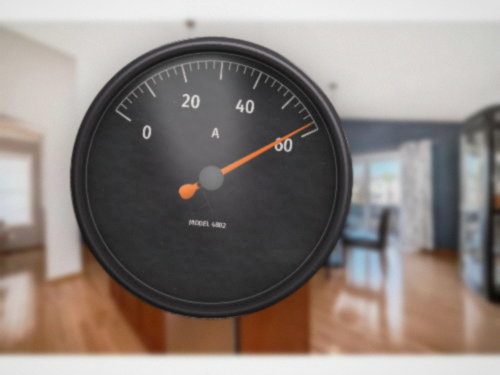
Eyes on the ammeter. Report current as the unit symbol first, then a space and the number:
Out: A 58
